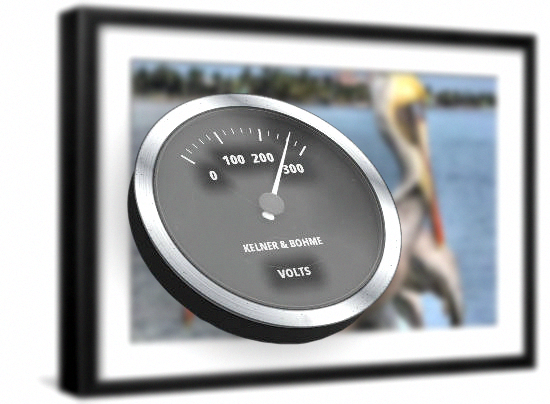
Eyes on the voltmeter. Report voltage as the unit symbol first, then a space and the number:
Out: V 260
